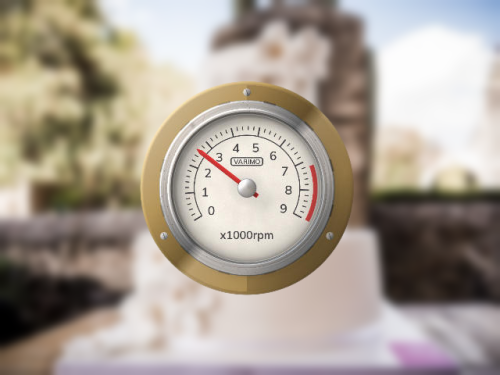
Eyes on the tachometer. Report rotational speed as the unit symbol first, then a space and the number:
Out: rpm 2600
